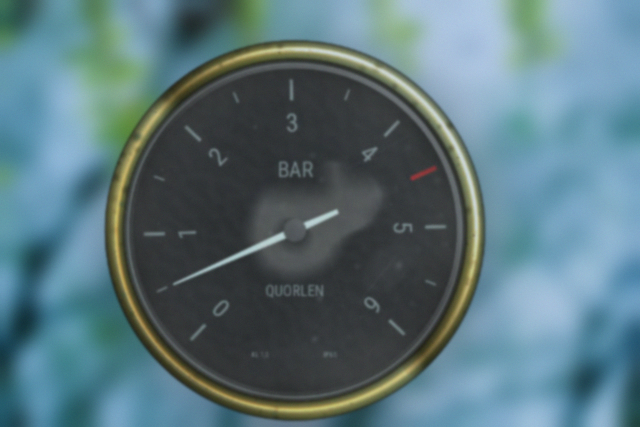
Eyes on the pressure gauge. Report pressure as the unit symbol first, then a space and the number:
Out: bar 0.5
